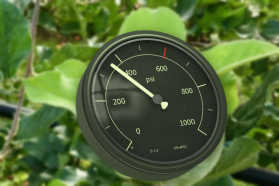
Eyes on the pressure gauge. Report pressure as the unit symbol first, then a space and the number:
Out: psi 350
